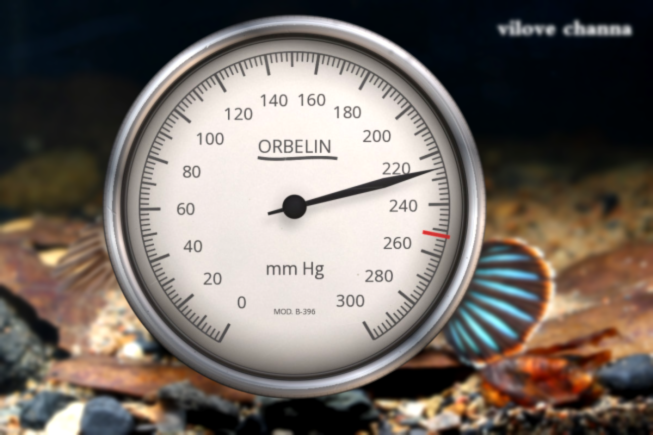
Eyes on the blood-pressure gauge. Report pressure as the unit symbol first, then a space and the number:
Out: mmHg 226
